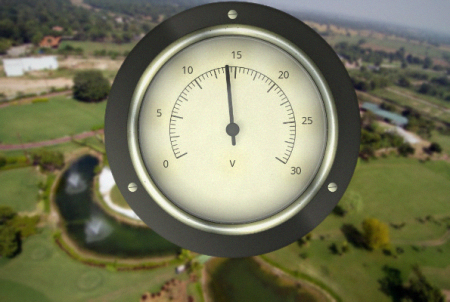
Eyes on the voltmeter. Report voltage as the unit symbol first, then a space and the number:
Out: V 14
